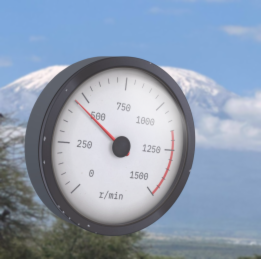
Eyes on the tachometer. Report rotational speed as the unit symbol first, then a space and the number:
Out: rpm 450
